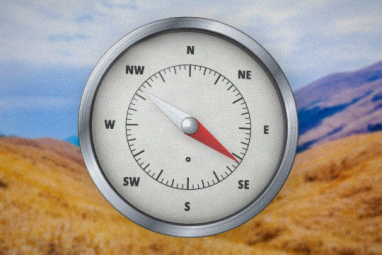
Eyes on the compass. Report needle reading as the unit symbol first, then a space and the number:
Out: ° 125
